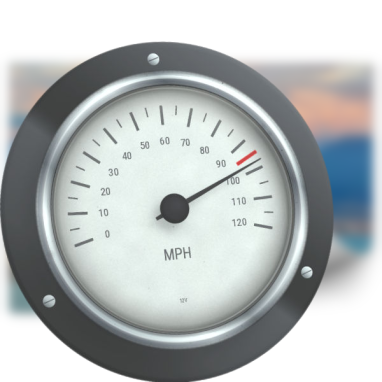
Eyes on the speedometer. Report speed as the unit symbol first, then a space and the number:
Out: mph 97.5
